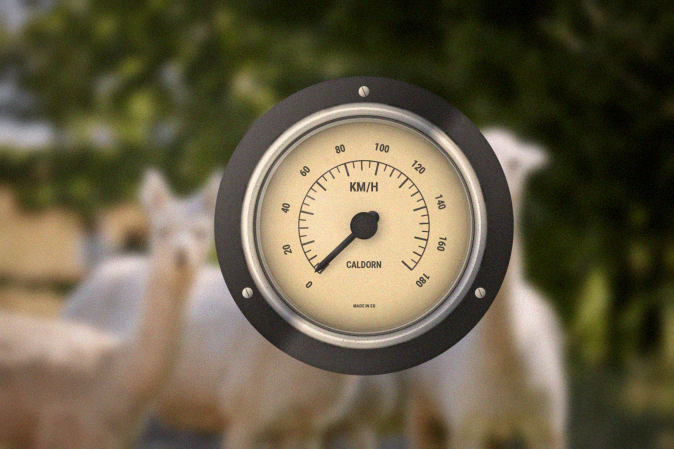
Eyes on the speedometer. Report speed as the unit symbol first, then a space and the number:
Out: km/h 2.5
